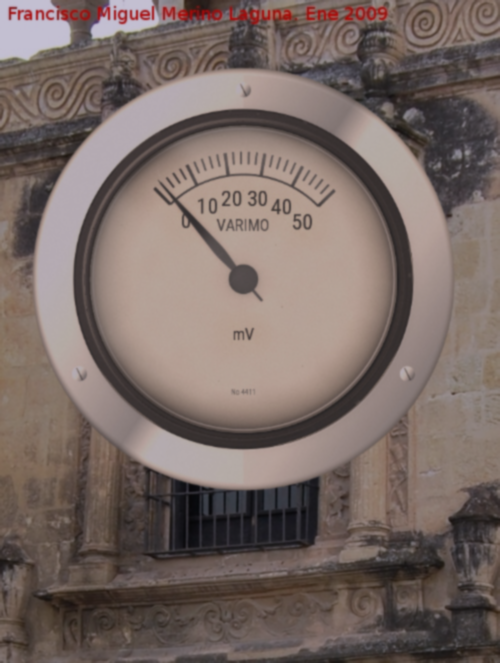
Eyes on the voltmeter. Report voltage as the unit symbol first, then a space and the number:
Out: mV 2
